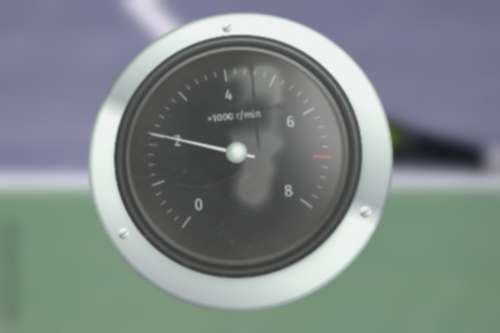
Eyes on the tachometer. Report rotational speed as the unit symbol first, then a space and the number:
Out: rpm 2000
